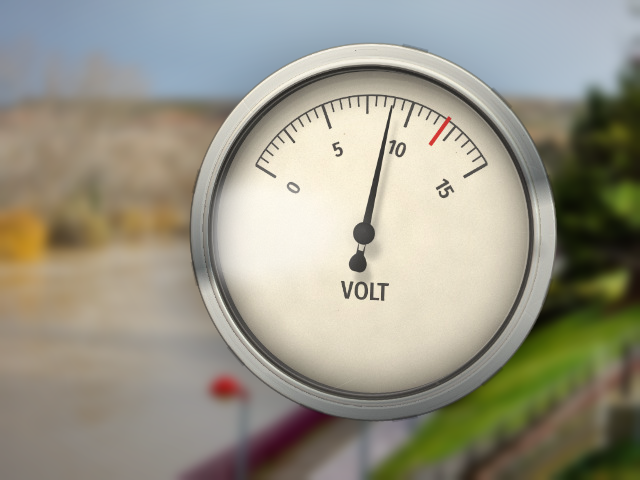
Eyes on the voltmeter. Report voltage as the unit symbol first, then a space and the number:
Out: V 9
